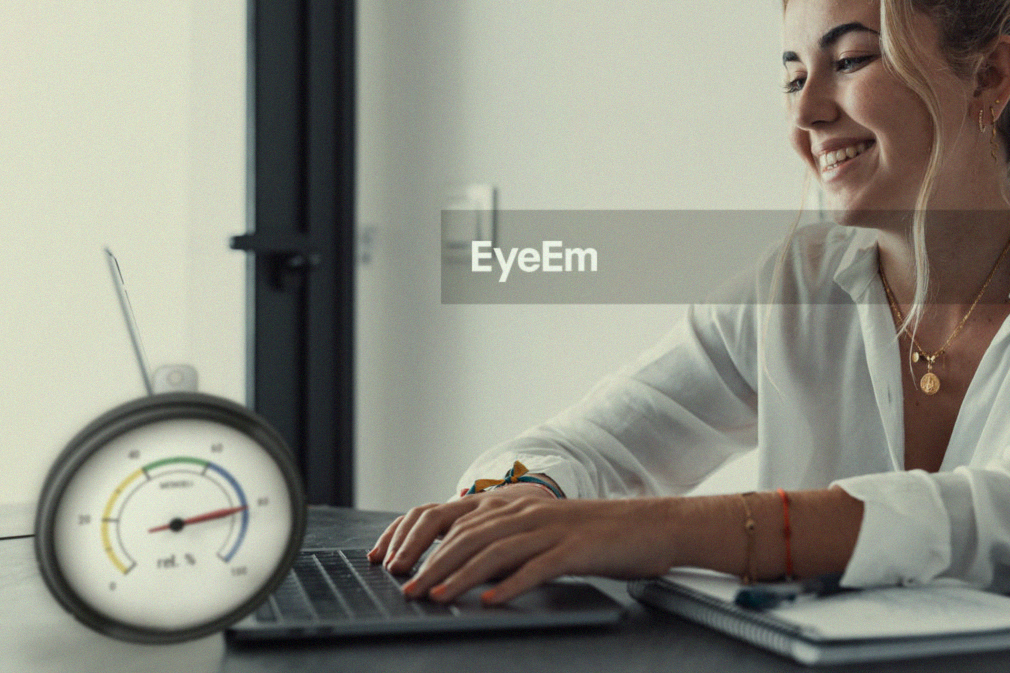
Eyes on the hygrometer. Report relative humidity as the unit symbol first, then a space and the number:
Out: % 80
